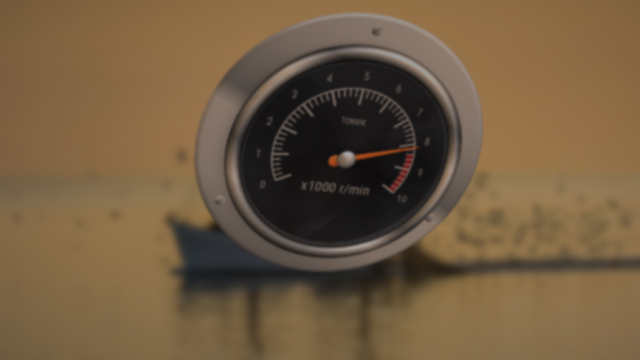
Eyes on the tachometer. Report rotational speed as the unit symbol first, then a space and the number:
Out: rpm 8000
